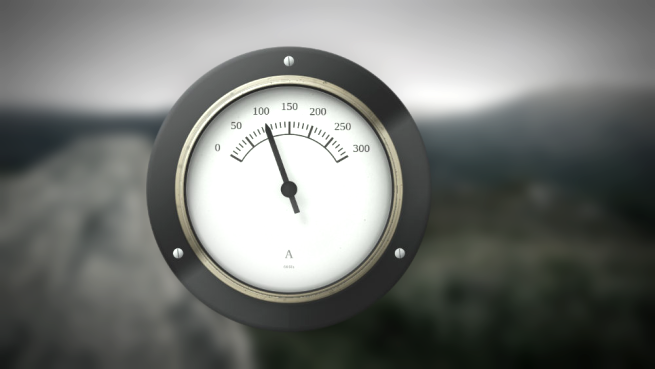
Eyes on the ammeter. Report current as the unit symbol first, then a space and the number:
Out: A 100
